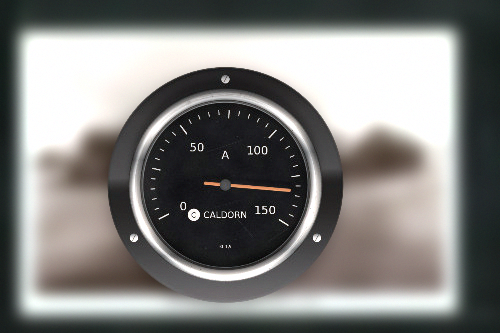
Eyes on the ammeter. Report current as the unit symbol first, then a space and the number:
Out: A 132.5
